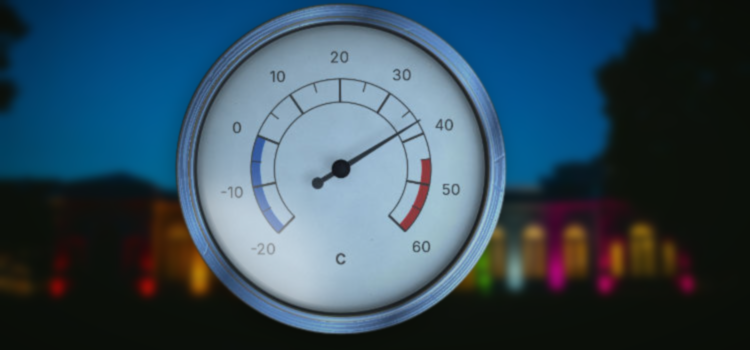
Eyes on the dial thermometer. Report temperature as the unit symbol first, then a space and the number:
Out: °C 37.5
